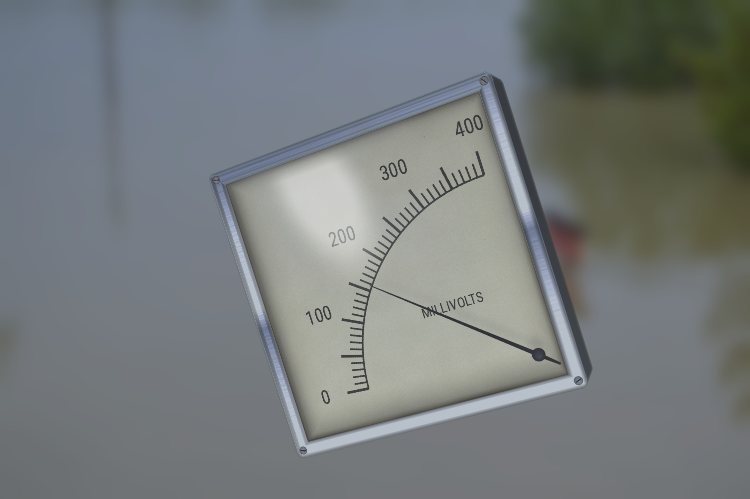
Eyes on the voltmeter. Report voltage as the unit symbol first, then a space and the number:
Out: mV 160
